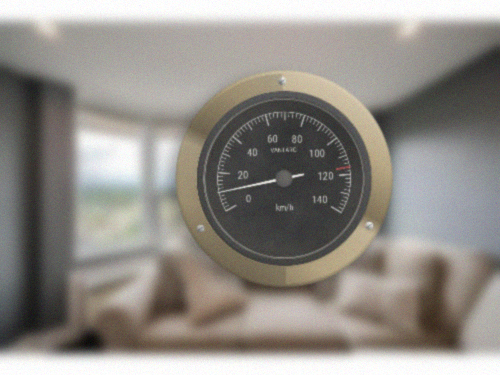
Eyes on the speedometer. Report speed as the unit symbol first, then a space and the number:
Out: km/h 10
